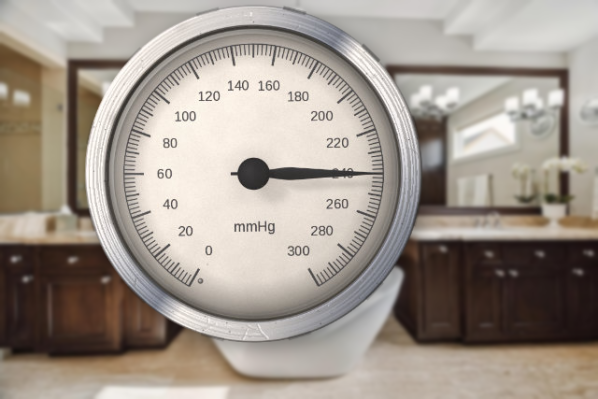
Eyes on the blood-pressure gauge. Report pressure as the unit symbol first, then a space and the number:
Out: mmHg 240
